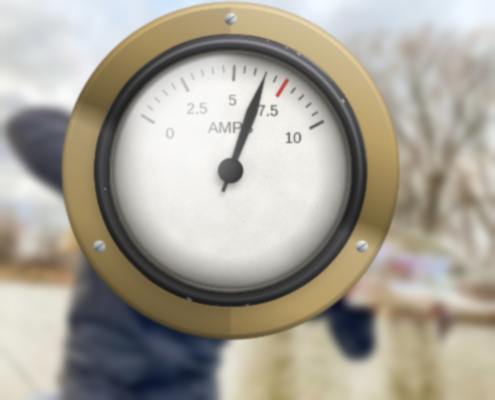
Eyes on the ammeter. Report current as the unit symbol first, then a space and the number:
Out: A 6.5
